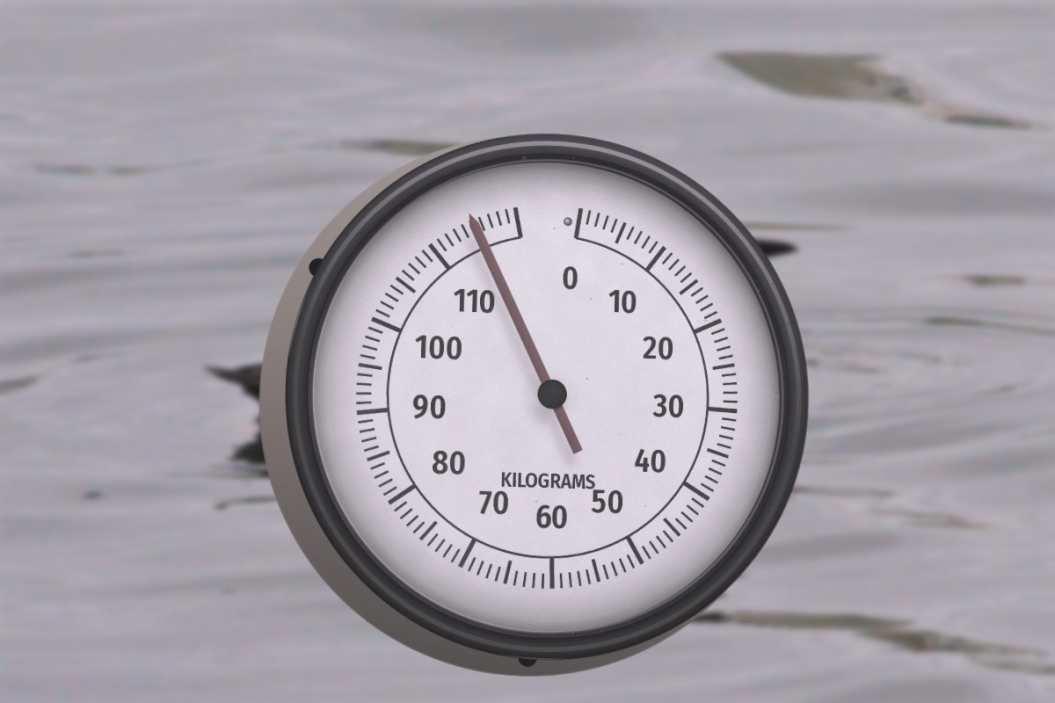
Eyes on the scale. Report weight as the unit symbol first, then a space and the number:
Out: kg 115
